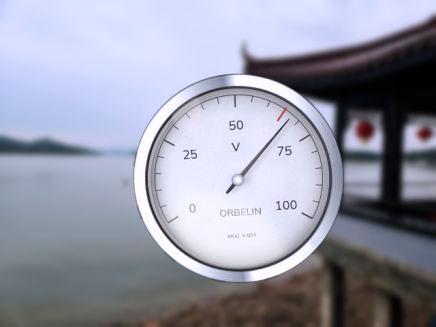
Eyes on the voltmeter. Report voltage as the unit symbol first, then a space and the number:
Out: V 67.5
